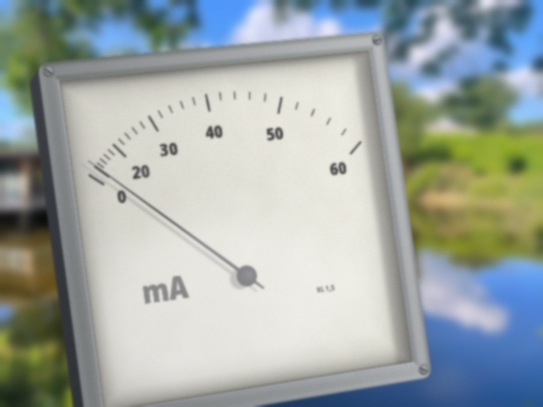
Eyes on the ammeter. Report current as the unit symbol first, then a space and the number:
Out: mA 10
